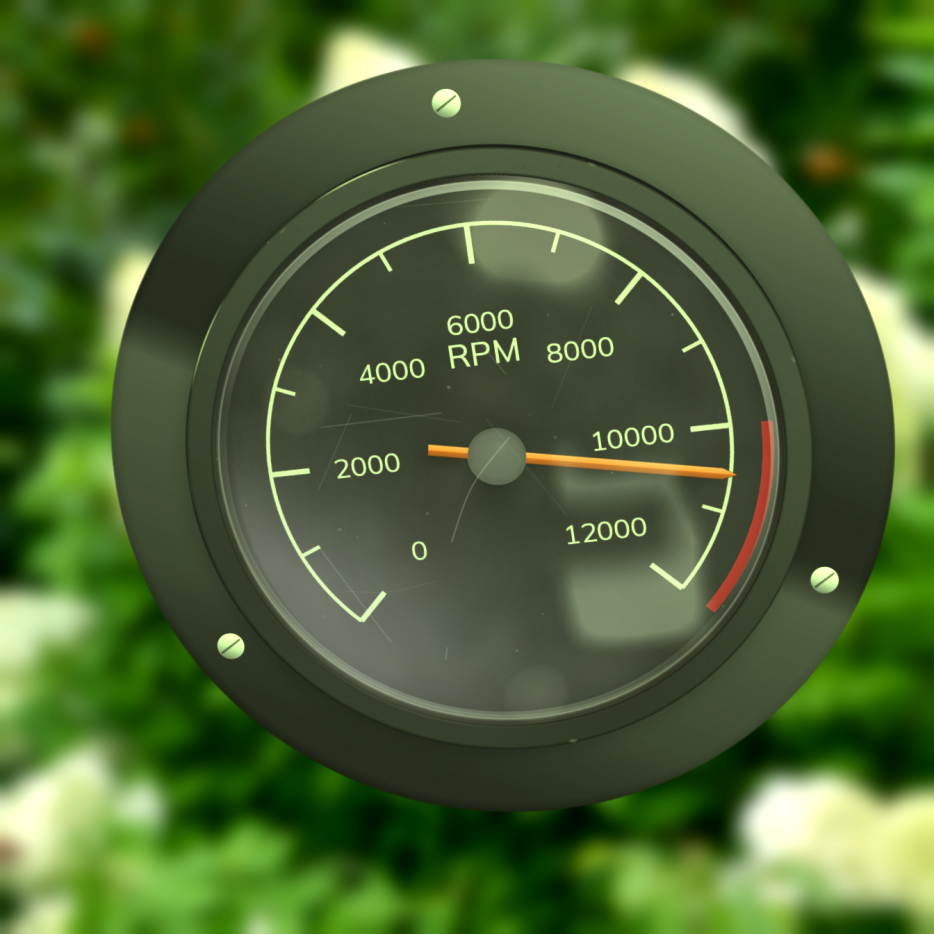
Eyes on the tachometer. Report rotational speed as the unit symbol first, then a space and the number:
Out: rpm 10500
